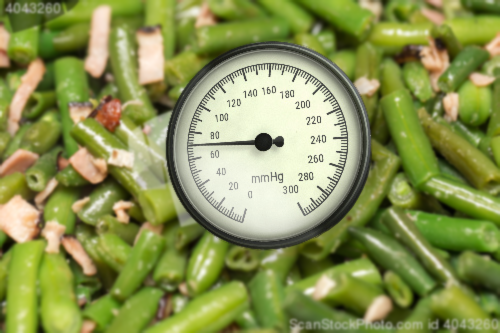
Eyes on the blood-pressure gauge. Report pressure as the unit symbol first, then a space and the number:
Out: mmHg 70
